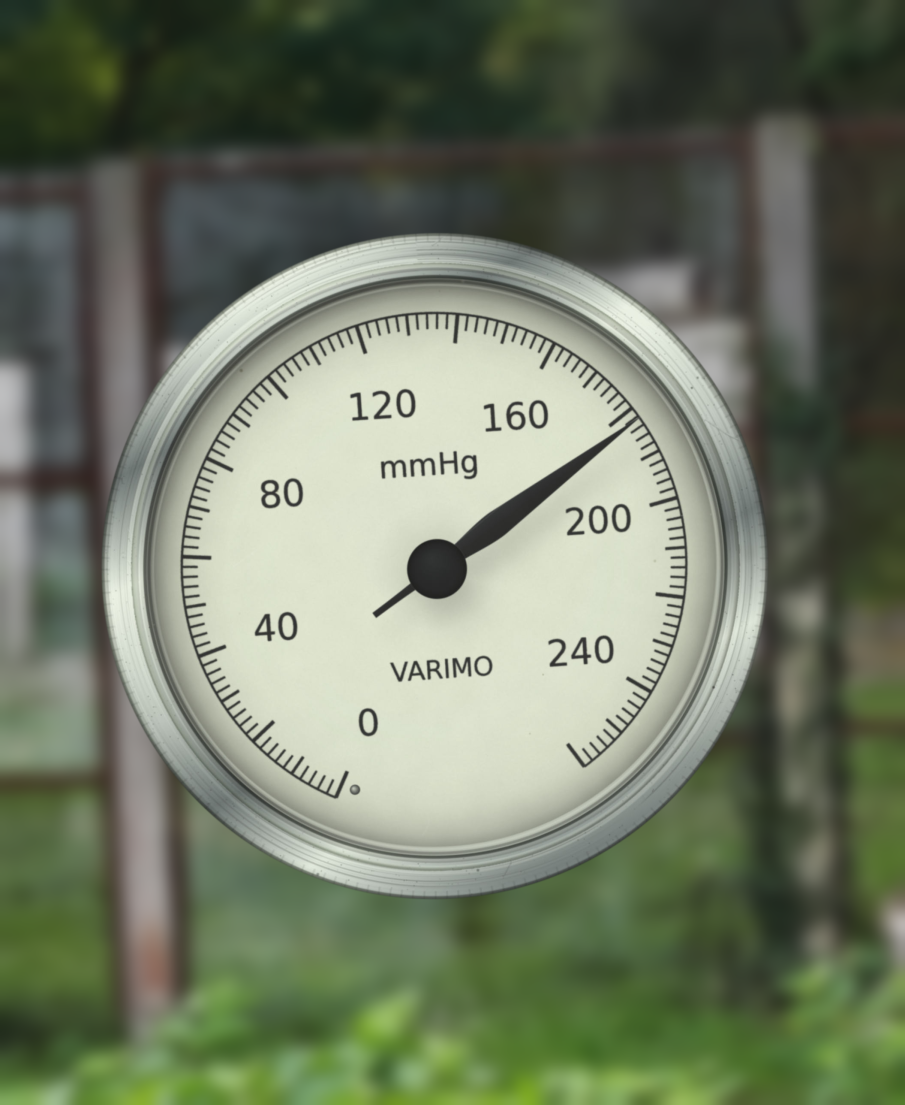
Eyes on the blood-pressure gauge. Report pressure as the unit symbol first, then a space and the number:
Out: mmHg 182
